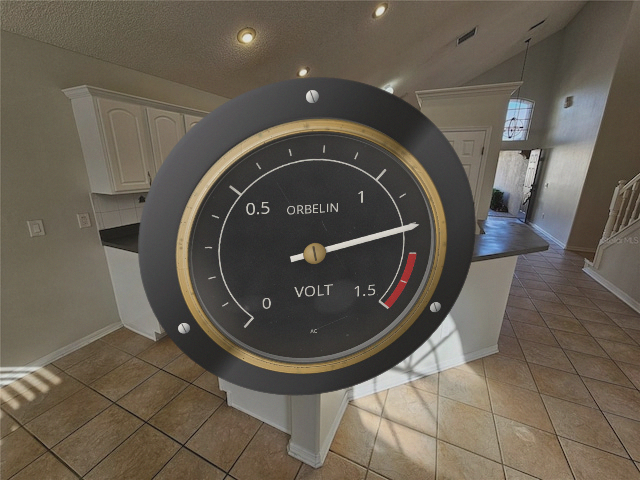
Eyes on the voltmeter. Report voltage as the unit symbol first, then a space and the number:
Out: V 1.2
